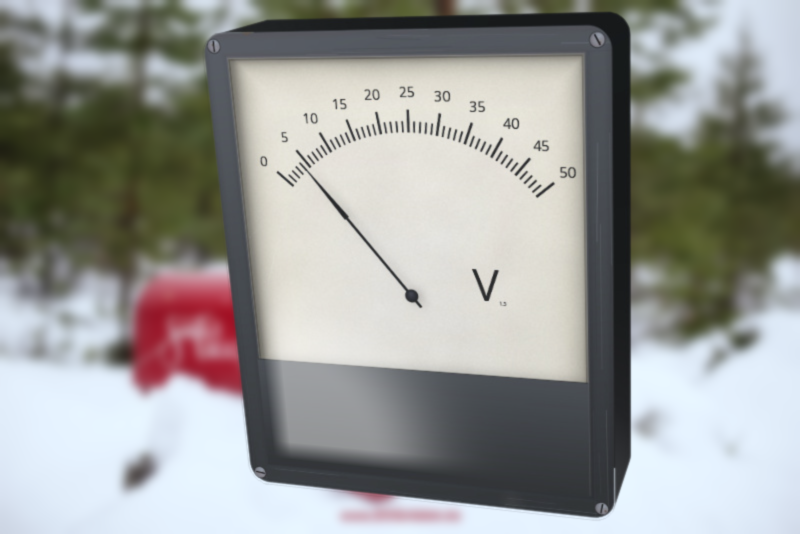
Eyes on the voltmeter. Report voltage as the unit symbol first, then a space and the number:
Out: V 5
